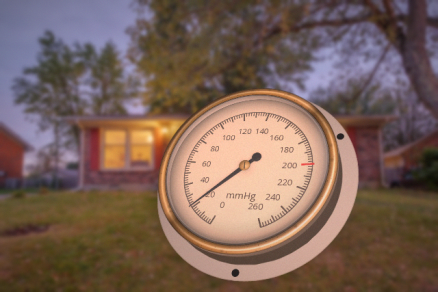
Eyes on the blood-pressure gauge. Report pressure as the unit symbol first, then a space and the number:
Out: mmHg 20
